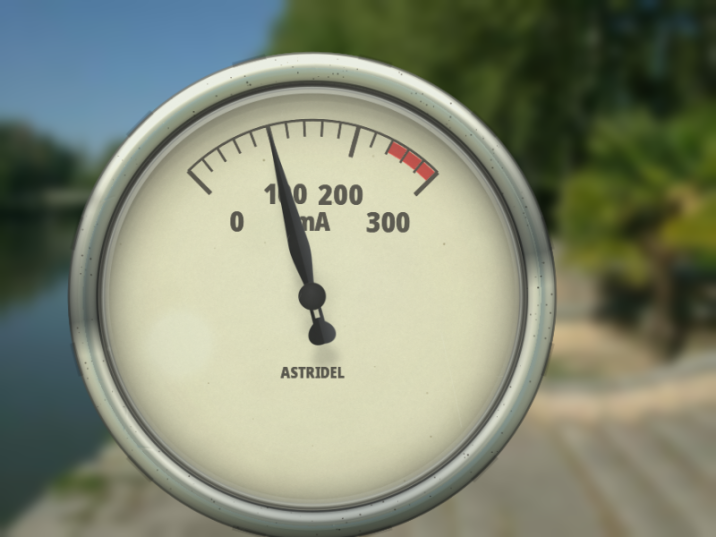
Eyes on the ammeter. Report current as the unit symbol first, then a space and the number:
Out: mA 100
